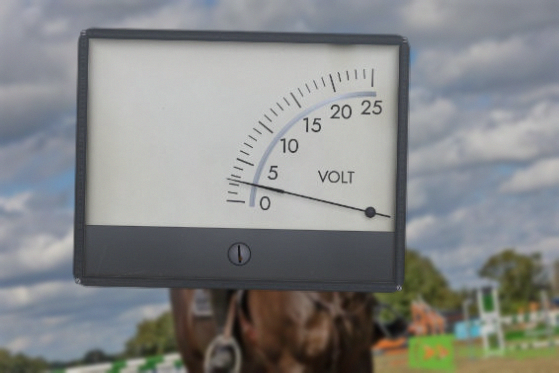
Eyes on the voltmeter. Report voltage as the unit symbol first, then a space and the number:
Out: V 2.5
